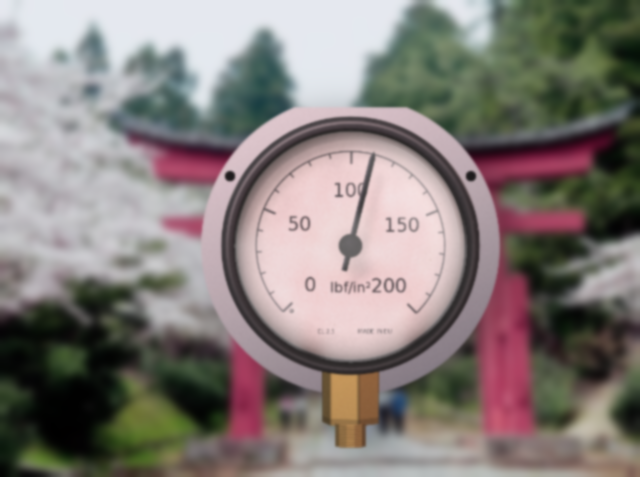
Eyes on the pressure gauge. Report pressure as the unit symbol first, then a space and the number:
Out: psi 110
